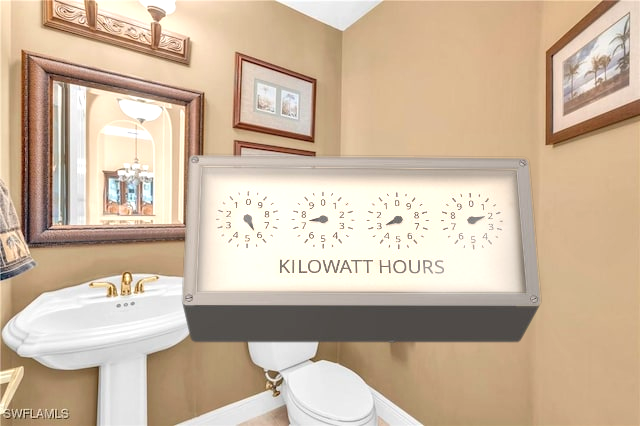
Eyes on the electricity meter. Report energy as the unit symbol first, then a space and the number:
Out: kWh 5732
